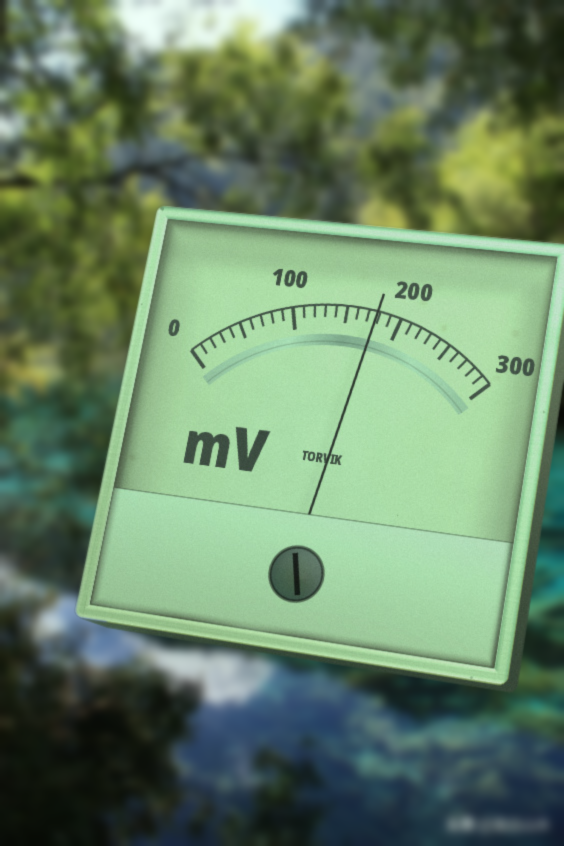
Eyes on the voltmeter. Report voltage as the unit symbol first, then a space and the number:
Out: mV 180
